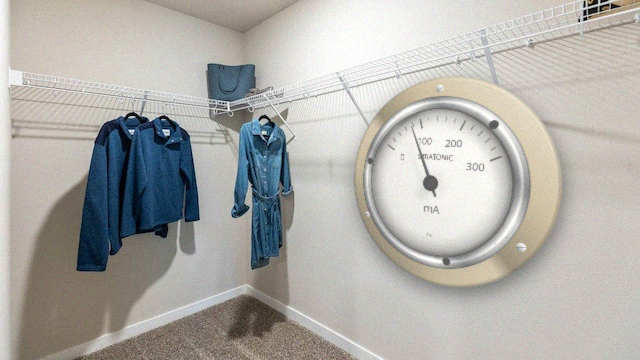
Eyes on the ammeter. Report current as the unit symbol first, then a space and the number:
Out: mA 80
